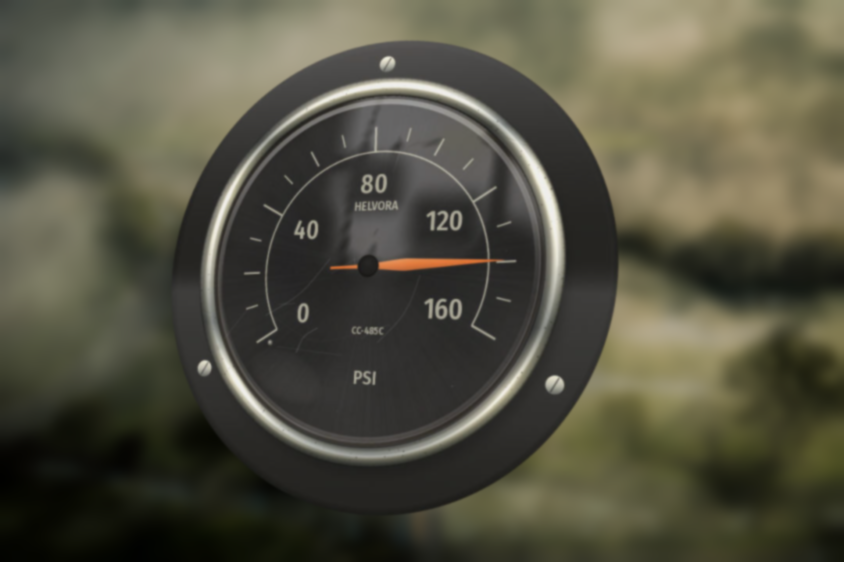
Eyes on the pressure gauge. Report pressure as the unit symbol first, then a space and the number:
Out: psi 140
